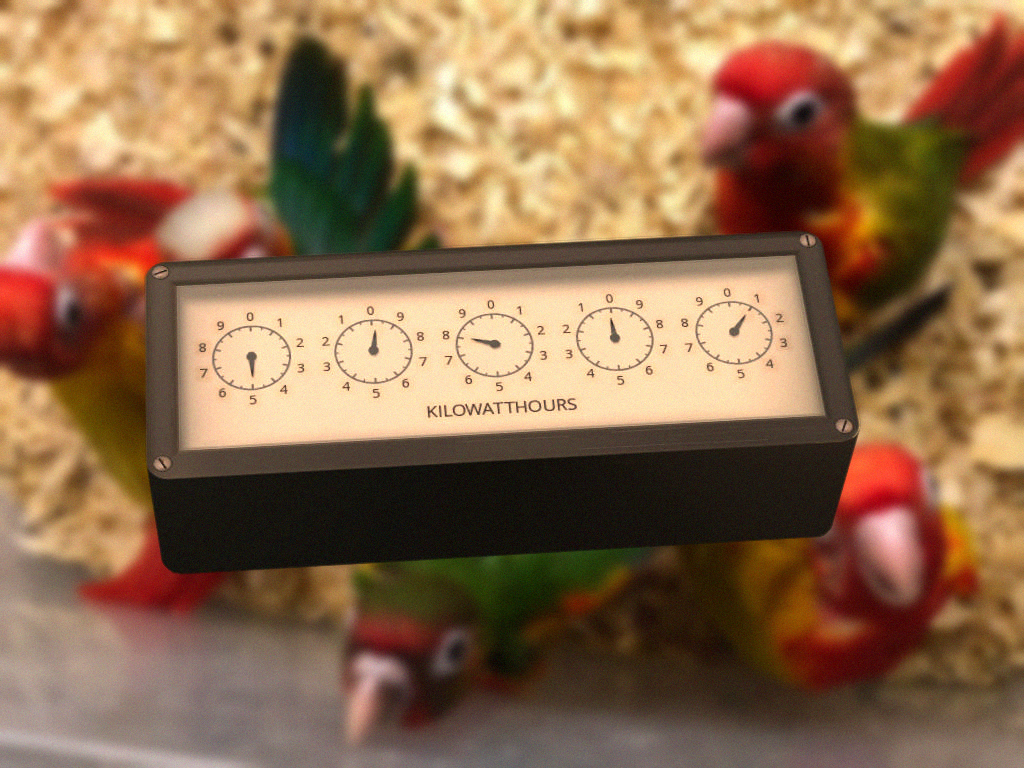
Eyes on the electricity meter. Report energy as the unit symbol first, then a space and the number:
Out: kWh 49801
